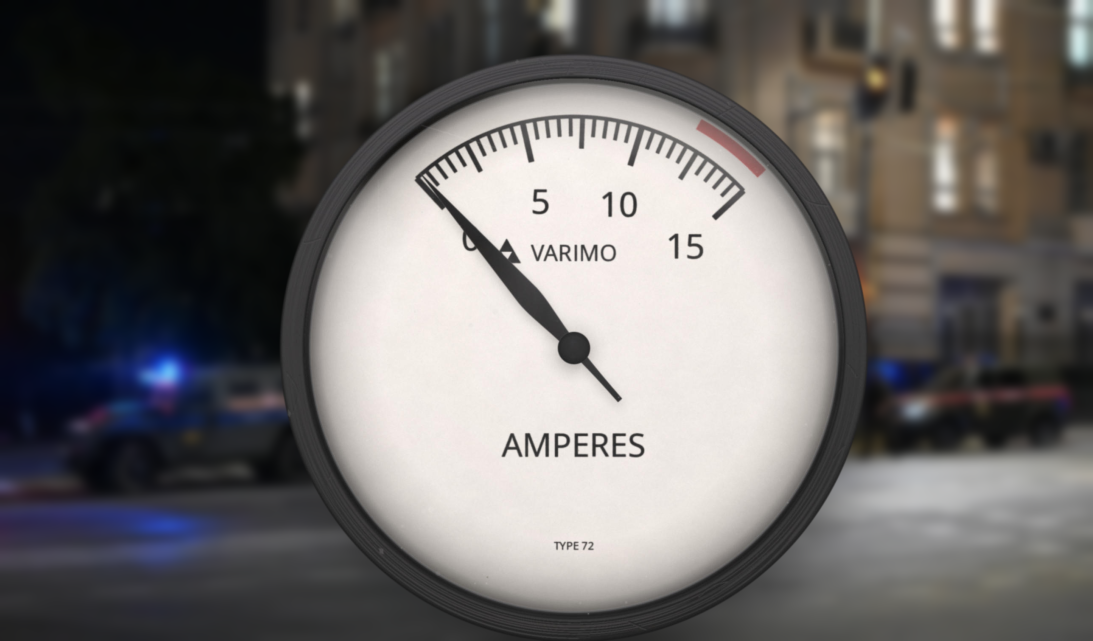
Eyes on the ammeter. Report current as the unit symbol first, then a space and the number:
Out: A 0.25
